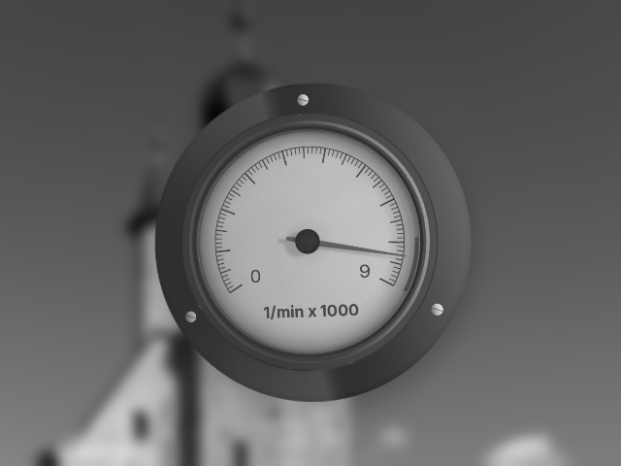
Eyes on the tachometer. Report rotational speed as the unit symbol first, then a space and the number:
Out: rpm 8300
